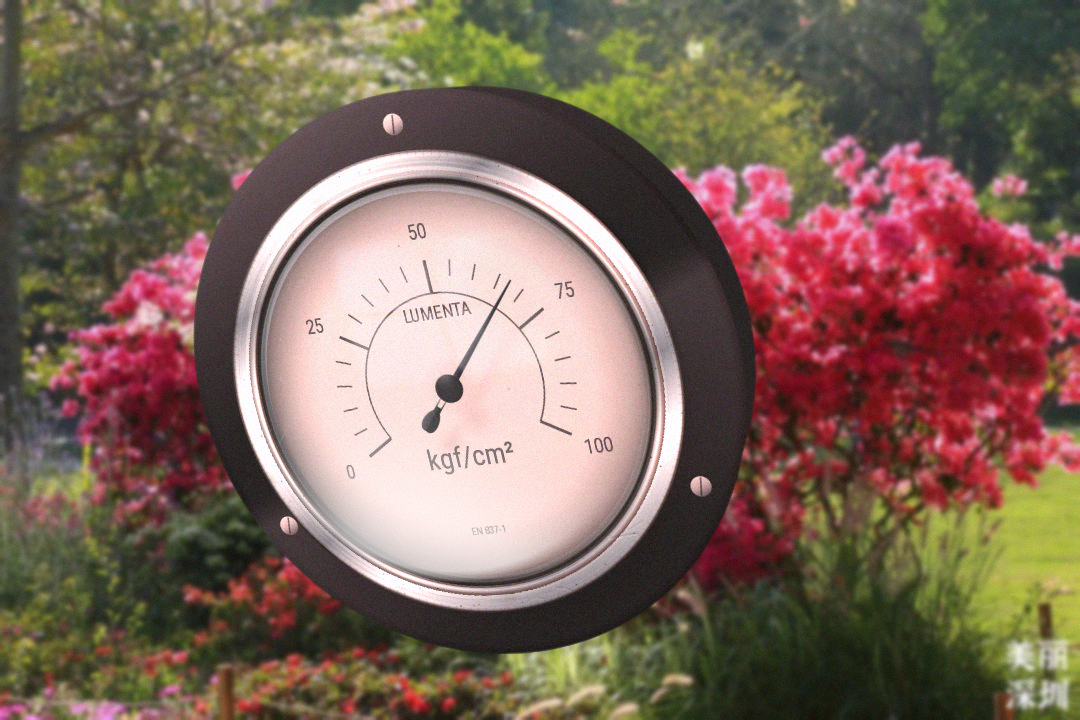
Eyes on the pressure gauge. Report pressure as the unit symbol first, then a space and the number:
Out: kg/cm² 67.5
